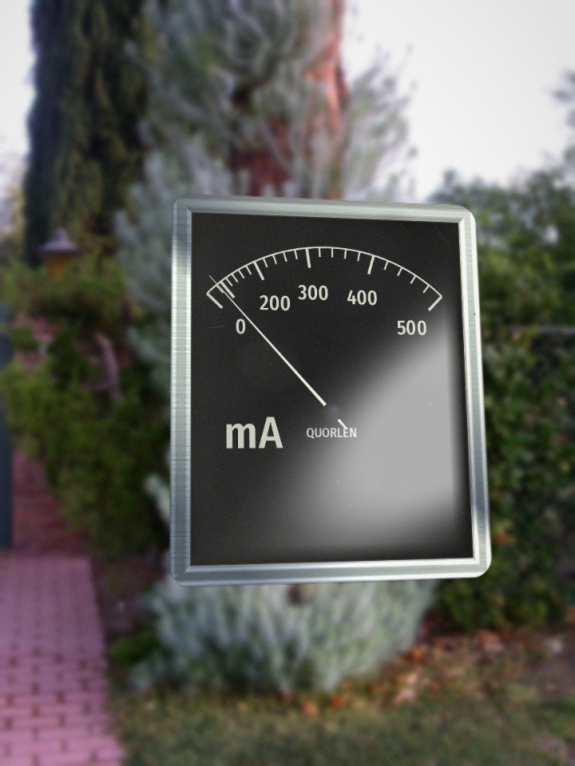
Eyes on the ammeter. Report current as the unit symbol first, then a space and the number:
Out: mA 80
